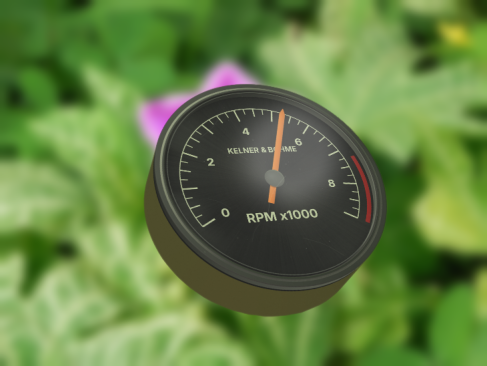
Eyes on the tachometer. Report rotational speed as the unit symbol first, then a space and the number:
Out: rpm 5250
